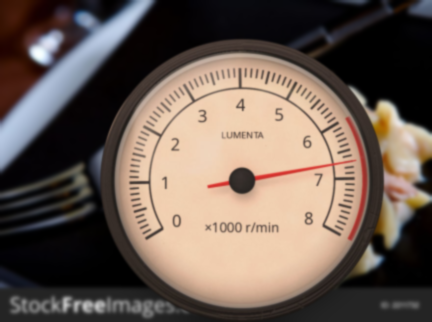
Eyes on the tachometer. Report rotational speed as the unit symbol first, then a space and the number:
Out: rpm 6700
